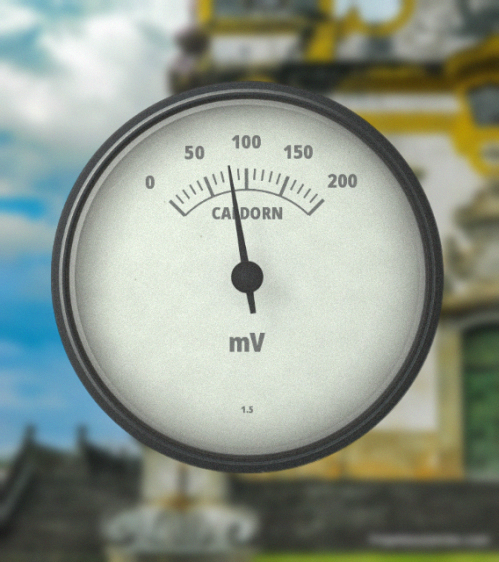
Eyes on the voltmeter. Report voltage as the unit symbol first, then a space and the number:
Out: mV 80
